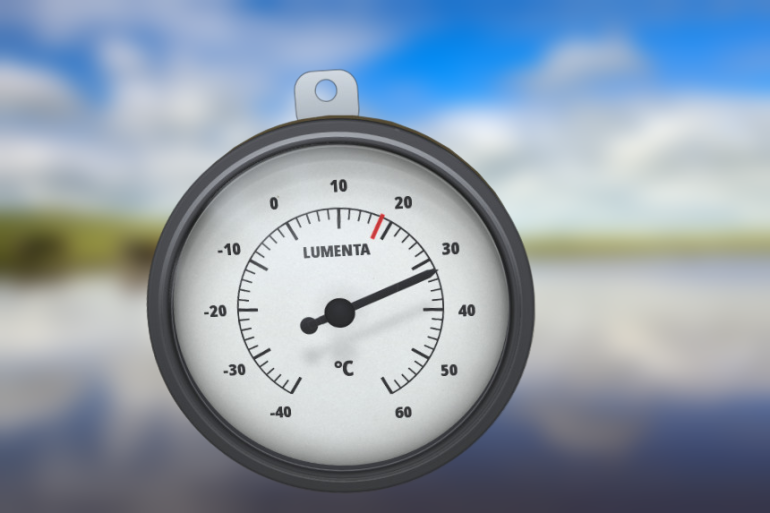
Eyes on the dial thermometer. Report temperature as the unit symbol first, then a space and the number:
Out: °C 32
